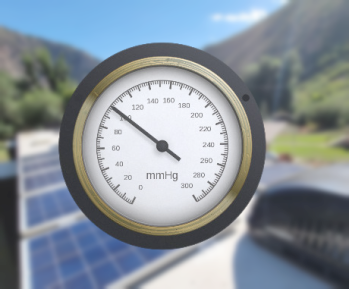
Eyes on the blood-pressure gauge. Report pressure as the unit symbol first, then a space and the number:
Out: mmHg 100
